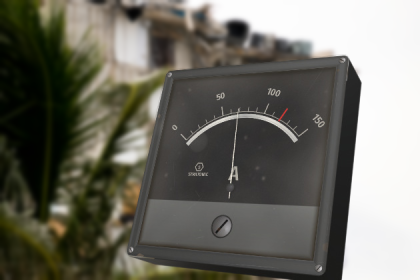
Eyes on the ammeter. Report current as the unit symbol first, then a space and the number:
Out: A 70
